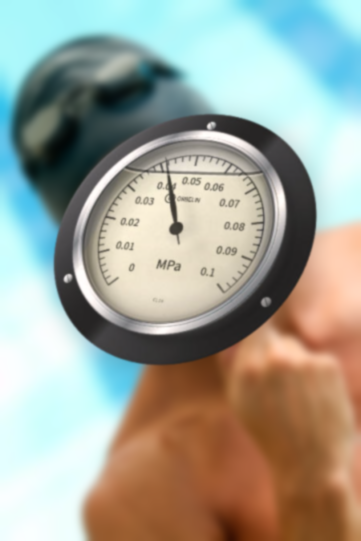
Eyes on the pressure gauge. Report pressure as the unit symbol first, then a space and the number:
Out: MPa 0.042
